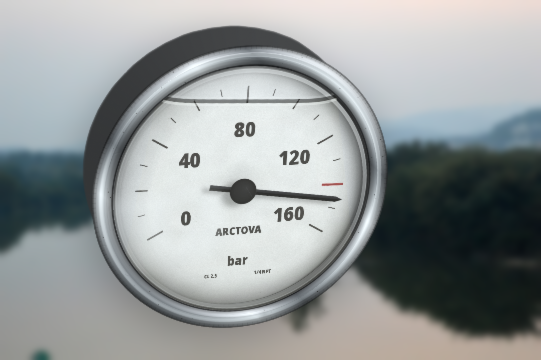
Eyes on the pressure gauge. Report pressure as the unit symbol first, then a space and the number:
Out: bar 145
